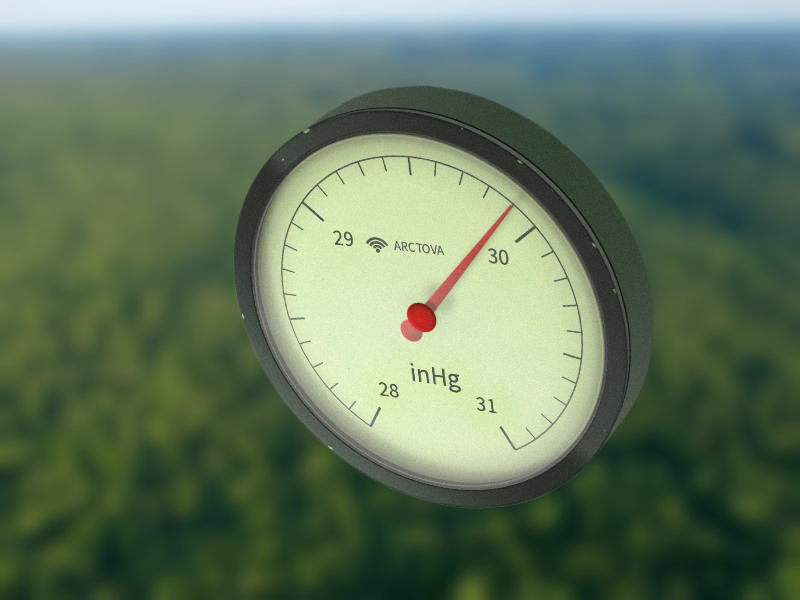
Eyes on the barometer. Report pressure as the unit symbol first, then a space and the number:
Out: inHg 29.9
